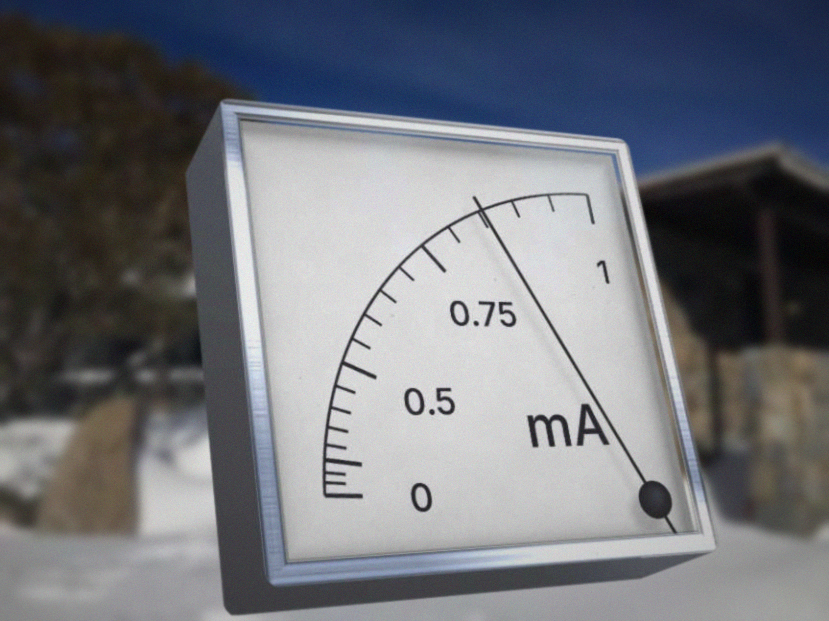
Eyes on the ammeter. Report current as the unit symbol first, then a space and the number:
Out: mA 0.85
